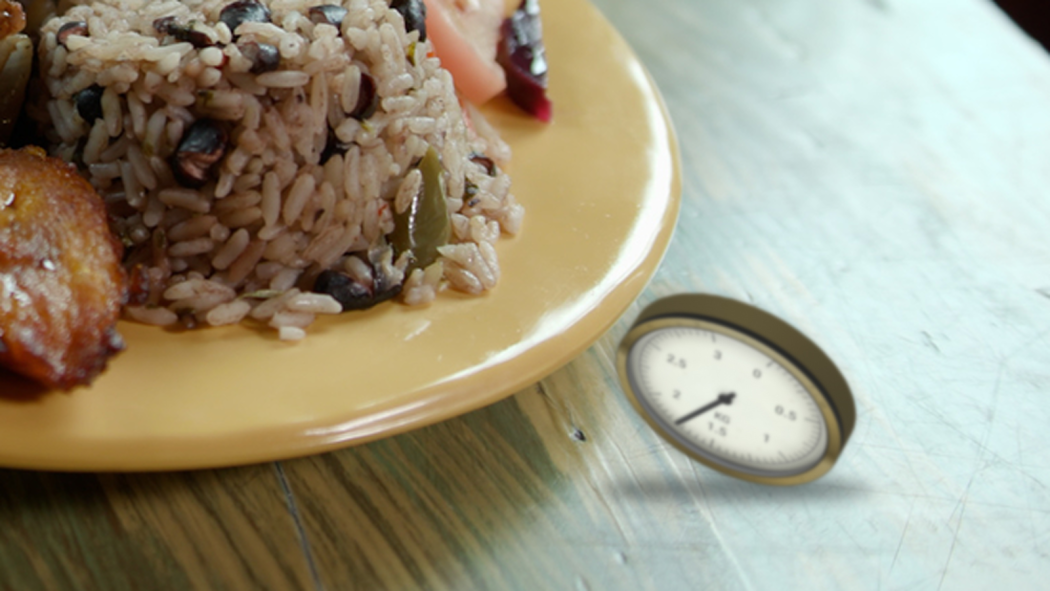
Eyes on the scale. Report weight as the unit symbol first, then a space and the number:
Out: kg 1.75
